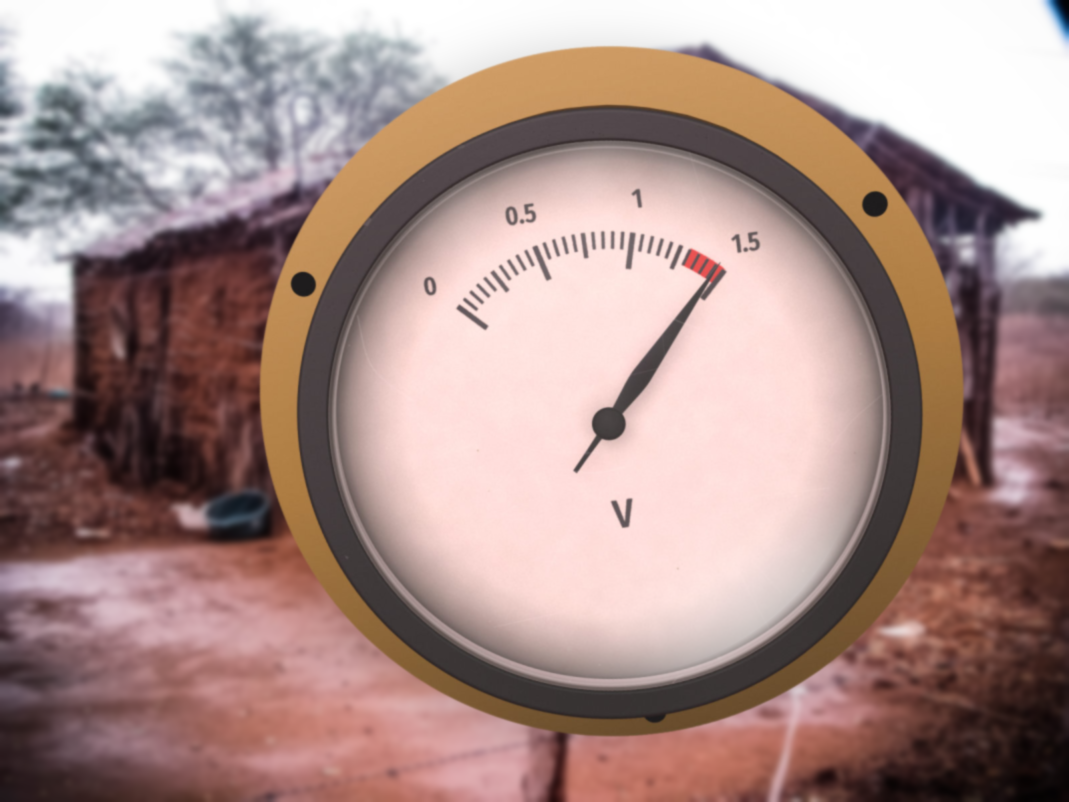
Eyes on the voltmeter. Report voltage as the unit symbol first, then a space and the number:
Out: V 1.45
